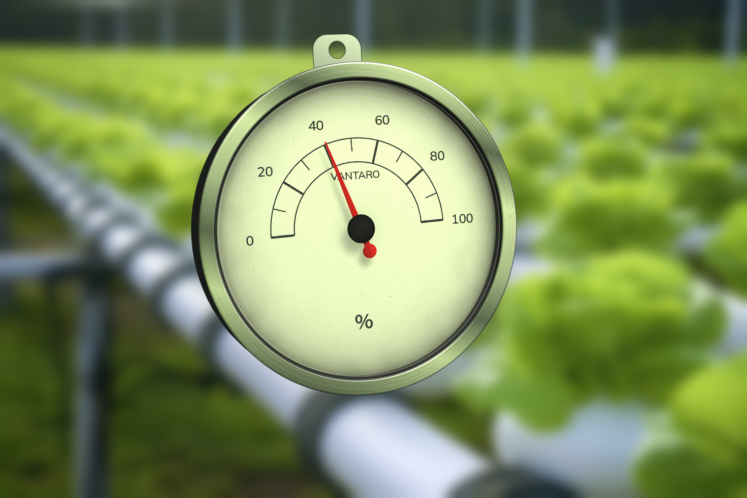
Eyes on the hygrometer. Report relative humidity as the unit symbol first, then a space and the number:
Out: % 40
